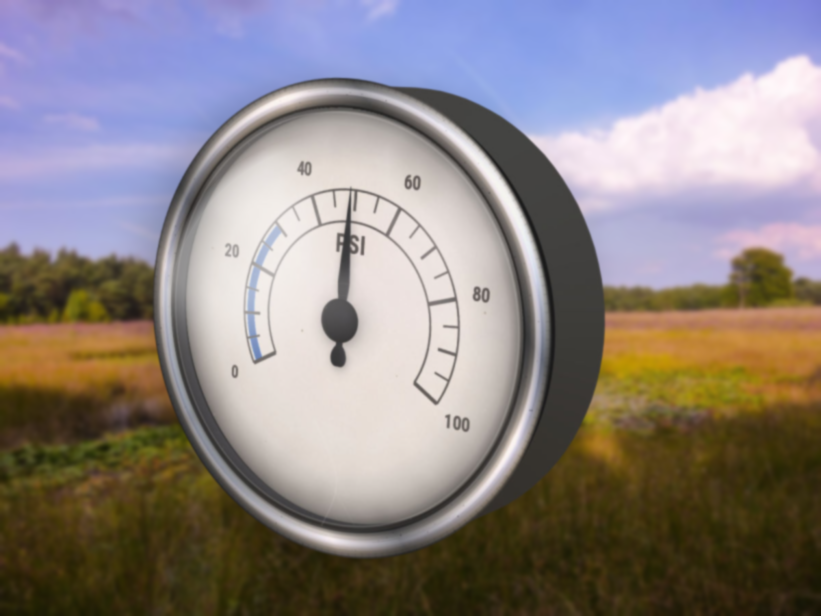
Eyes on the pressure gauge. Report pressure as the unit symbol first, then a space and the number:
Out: psi 50
